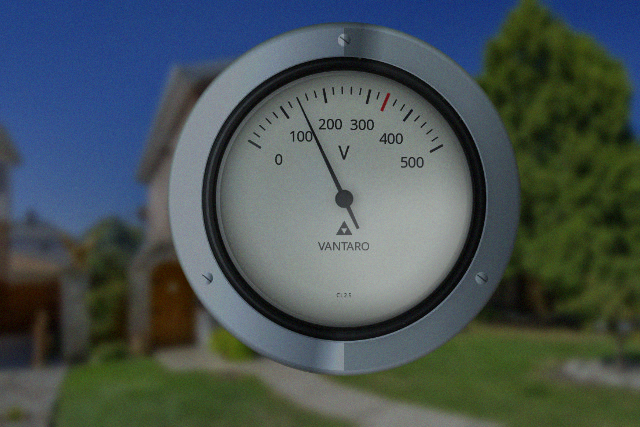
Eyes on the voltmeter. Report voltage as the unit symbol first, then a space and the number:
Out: V 140
